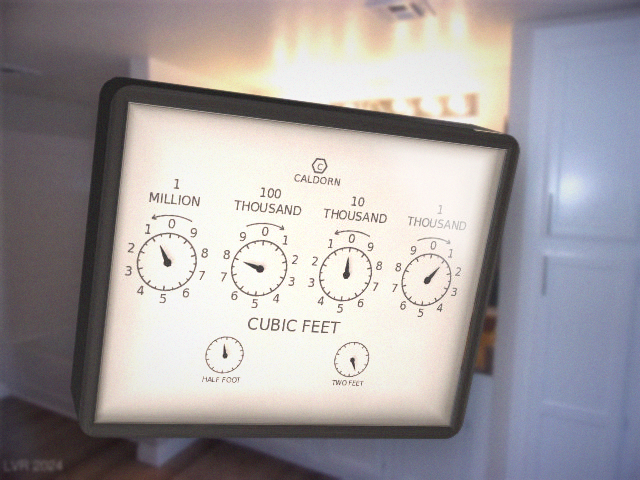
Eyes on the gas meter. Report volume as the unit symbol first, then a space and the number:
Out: ft³ 80100
